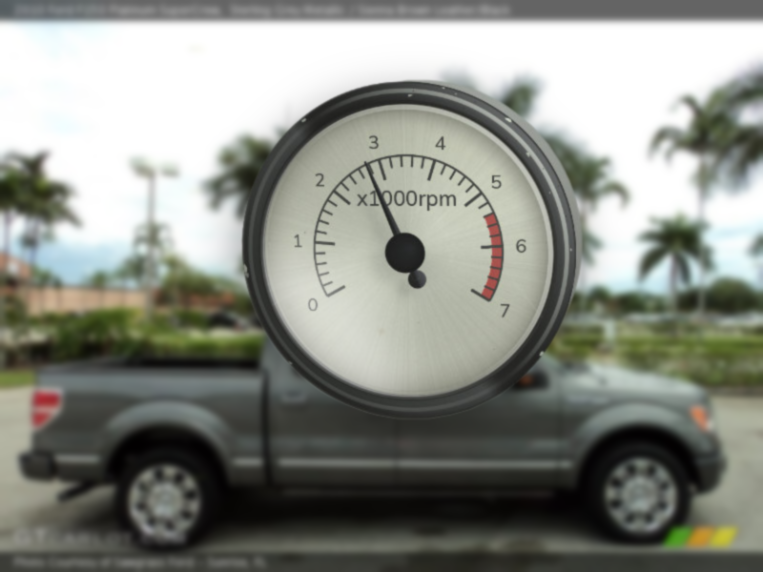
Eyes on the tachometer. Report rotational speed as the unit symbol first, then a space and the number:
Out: rpm 2800
